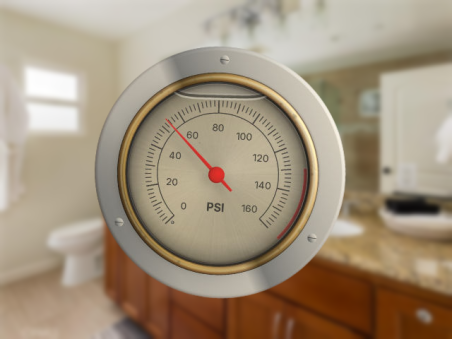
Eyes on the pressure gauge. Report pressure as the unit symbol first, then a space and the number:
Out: psi 54
